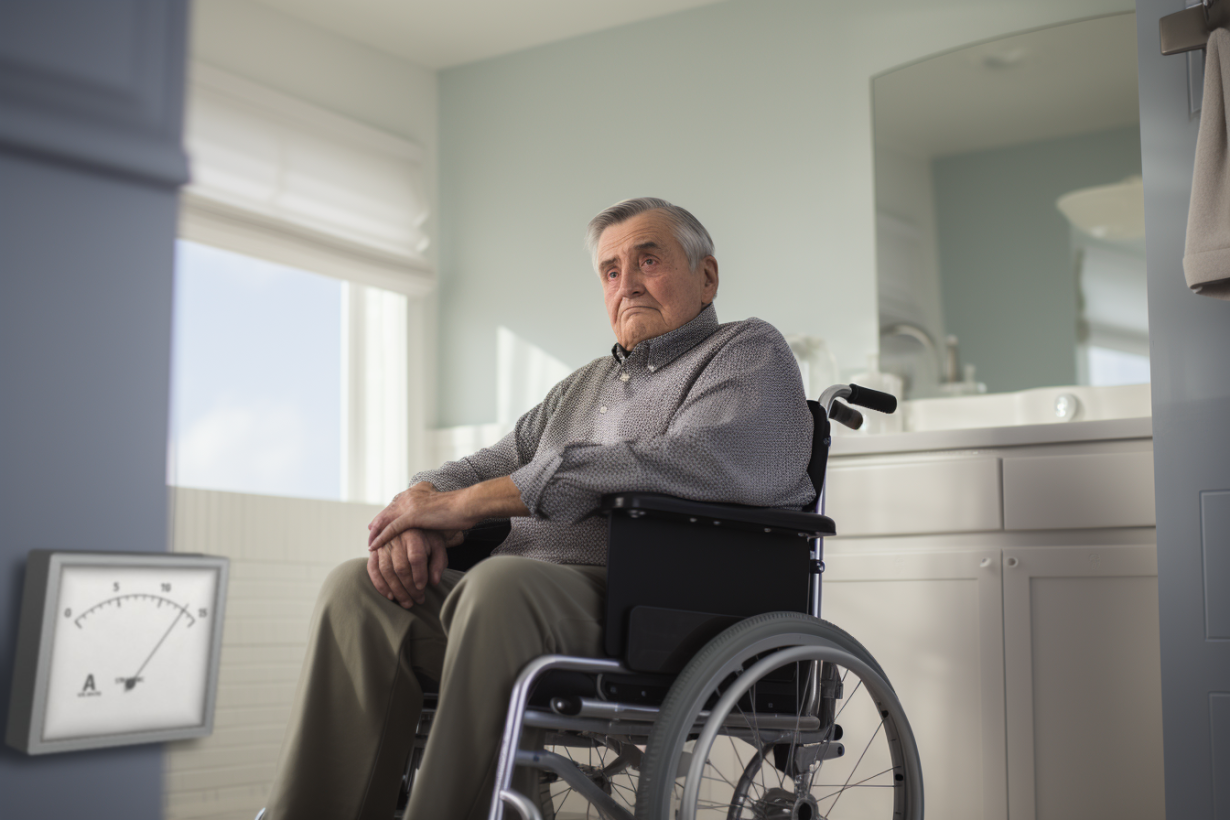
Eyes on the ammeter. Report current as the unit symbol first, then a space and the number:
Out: A 13
